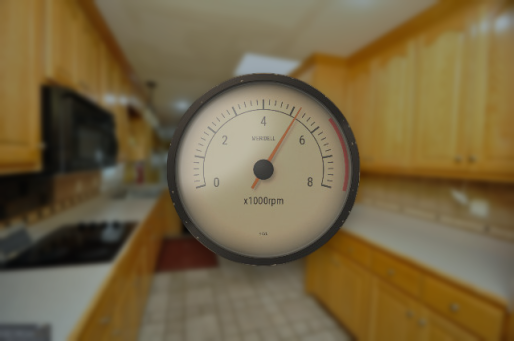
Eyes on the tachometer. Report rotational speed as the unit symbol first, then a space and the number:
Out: rpm 5200
